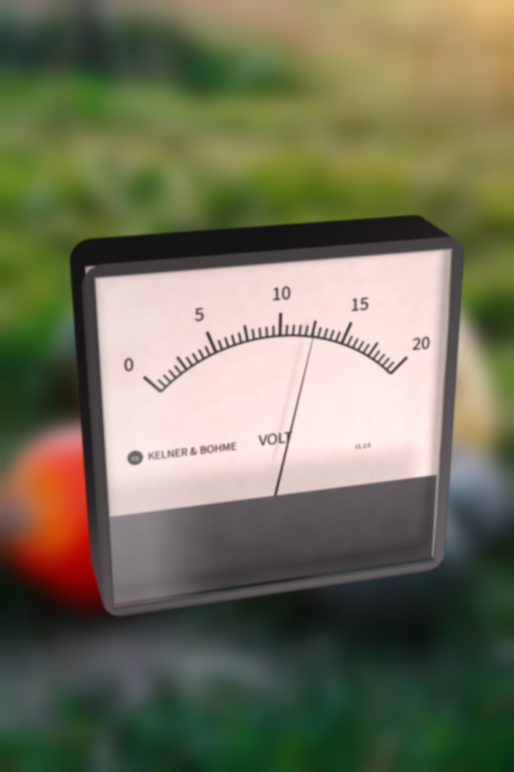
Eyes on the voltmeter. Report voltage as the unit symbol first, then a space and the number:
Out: V 12.5
